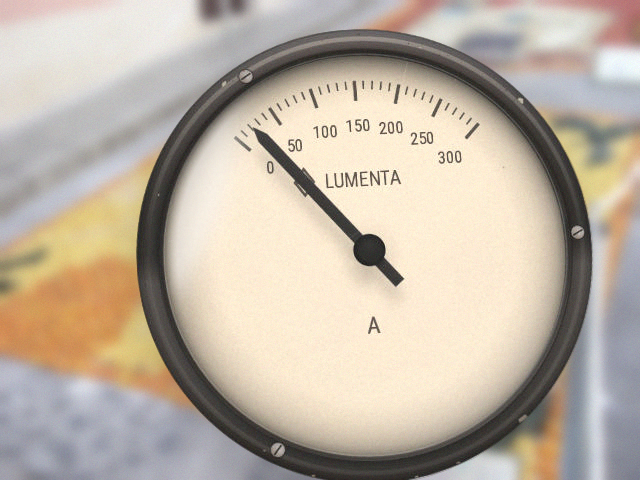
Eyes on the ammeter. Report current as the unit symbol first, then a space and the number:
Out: A 20
